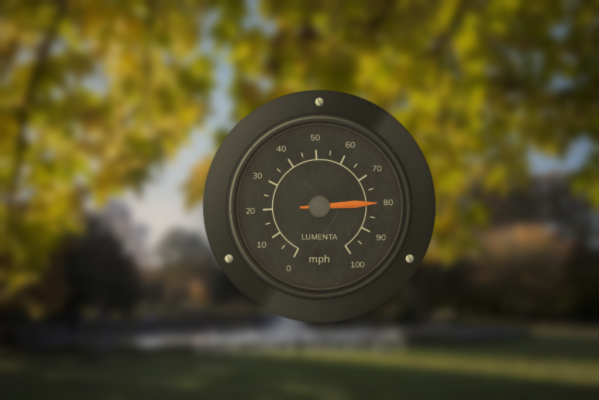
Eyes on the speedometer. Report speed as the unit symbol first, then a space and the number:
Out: mph 80
